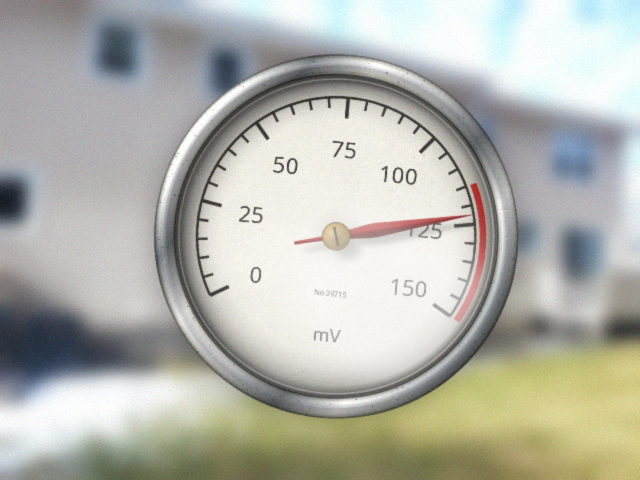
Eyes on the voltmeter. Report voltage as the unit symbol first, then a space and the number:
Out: mV 122.5
